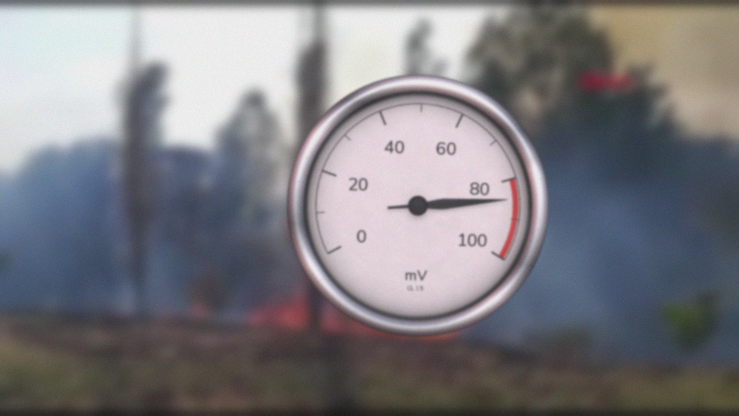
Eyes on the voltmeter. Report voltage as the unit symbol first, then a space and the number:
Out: mV 85
